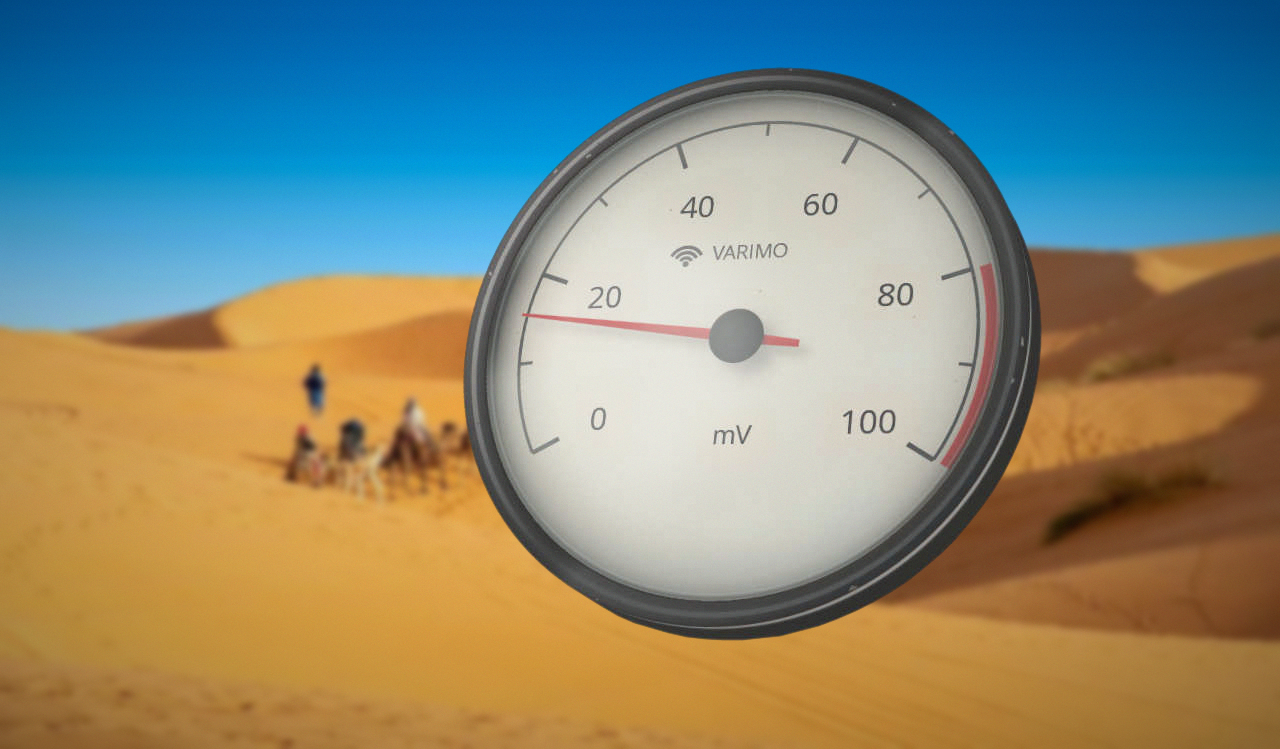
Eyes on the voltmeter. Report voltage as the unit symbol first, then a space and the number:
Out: mV 15
